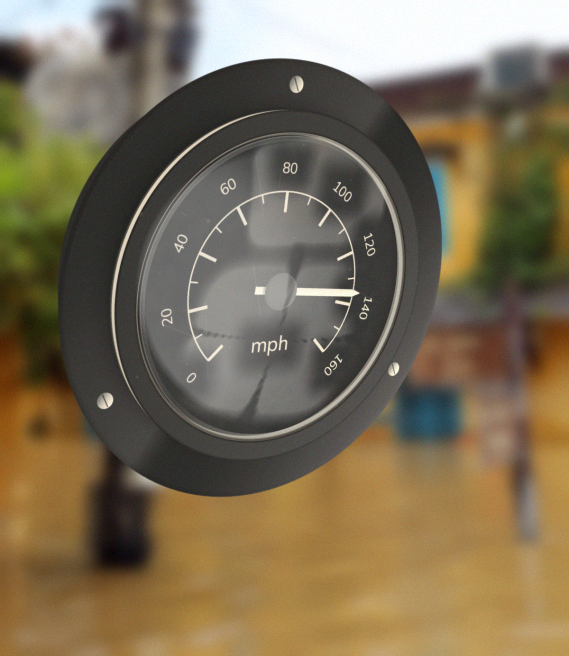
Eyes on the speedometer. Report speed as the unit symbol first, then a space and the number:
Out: mph 135
